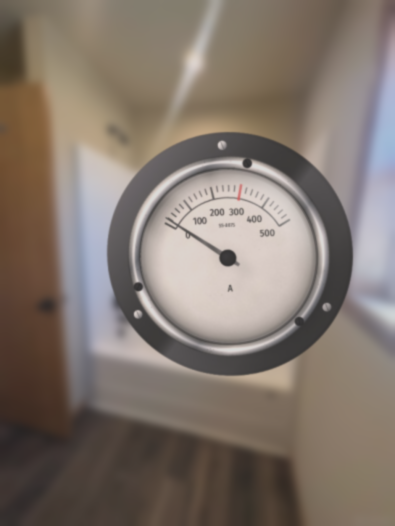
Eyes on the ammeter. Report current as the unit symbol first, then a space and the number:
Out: A 20
